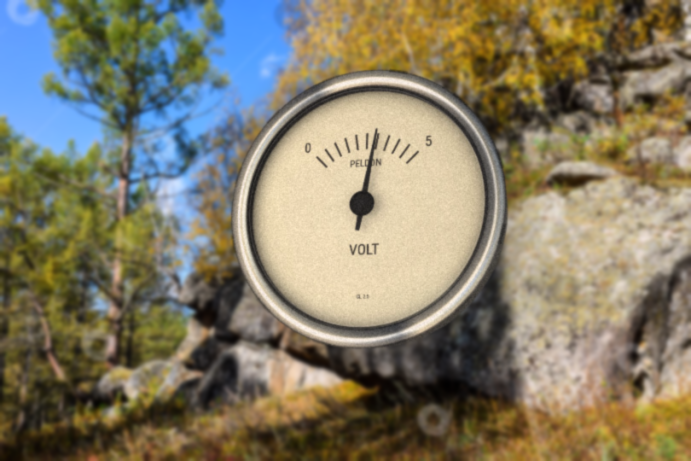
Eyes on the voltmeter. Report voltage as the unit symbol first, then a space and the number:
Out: V 3
